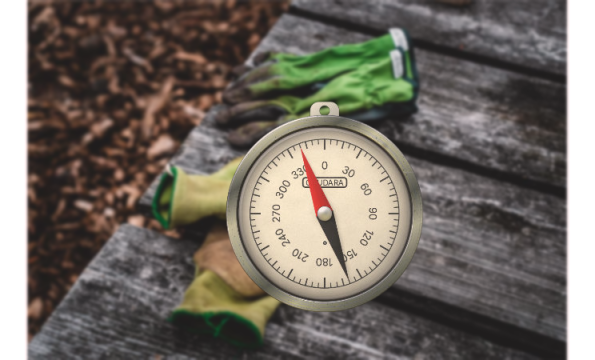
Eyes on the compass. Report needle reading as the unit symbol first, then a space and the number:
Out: ° 340
